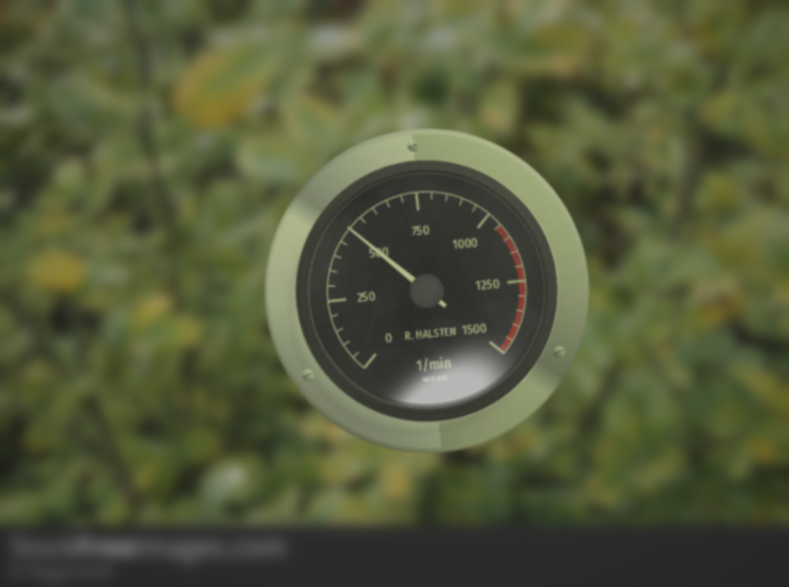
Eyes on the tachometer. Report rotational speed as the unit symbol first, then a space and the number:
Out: rpm 500
